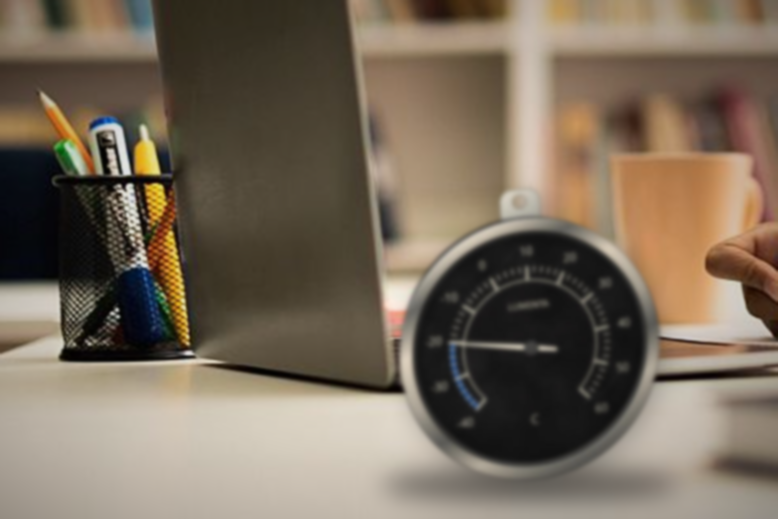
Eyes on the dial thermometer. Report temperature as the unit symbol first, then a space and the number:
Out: °C -20
